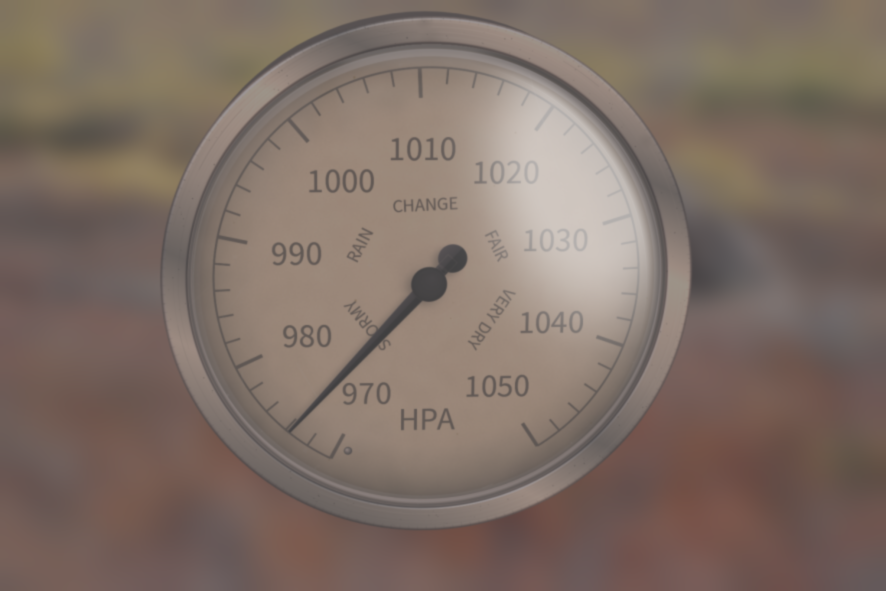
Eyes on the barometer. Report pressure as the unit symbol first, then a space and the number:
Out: hPa 974
